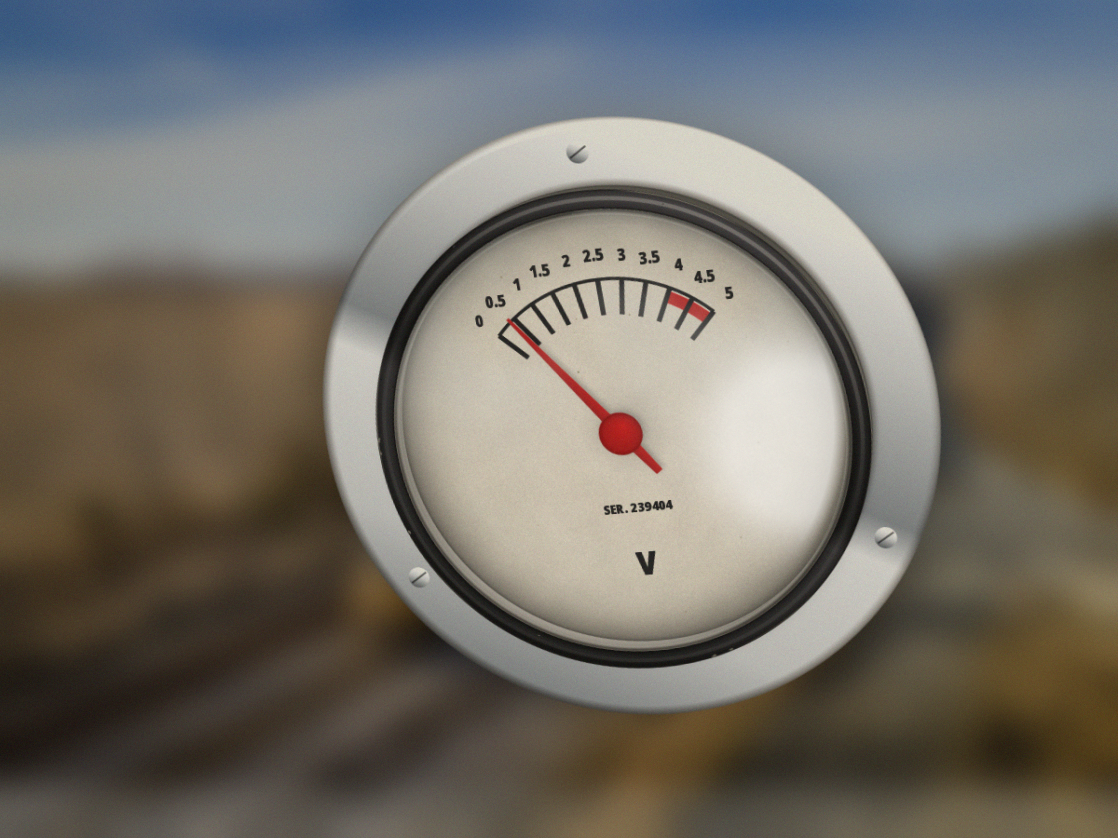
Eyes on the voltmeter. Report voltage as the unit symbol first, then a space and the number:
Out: V 0.5
